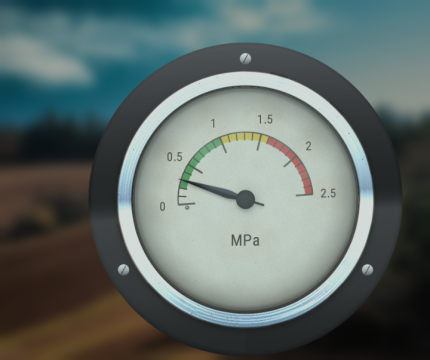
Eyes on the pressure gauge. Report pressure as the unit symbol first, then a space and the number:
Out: MPa 0.3
